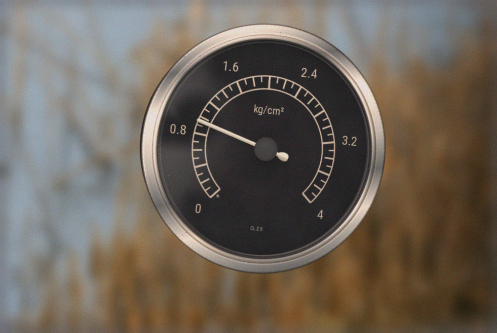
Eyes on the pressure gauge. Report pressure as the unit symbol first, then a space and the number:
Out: kg/cm² 0.95
